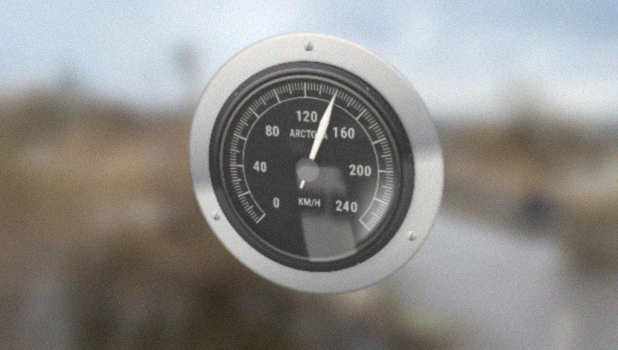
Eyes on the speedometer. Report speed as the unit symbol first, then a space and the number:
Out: km/h 140
